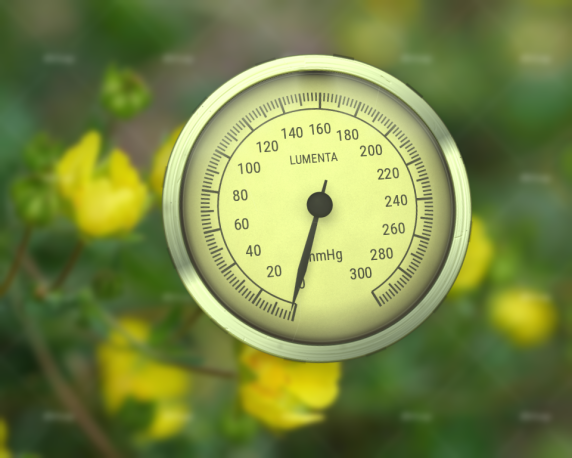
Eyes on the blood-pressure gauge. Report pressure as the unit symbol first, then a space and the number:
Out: mmHg 2
